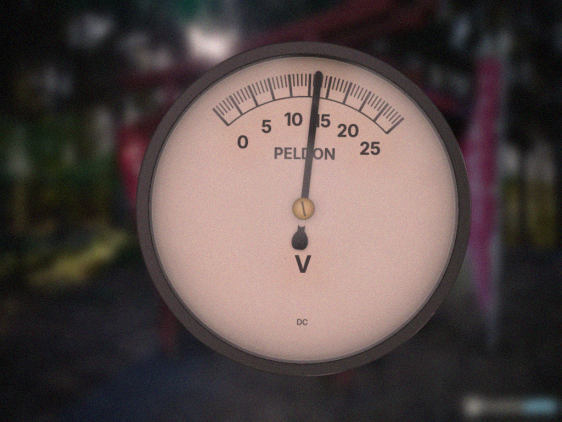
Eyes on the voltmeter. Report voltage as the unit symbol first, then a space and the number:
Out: V 13.5
